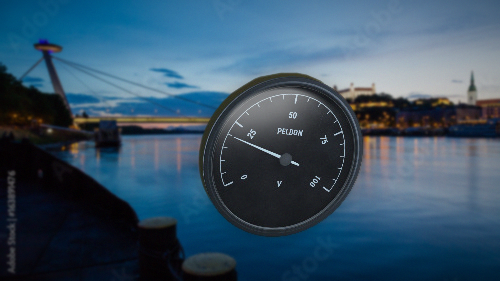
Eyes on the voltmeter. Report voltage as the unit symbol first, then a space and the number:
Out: V 20
